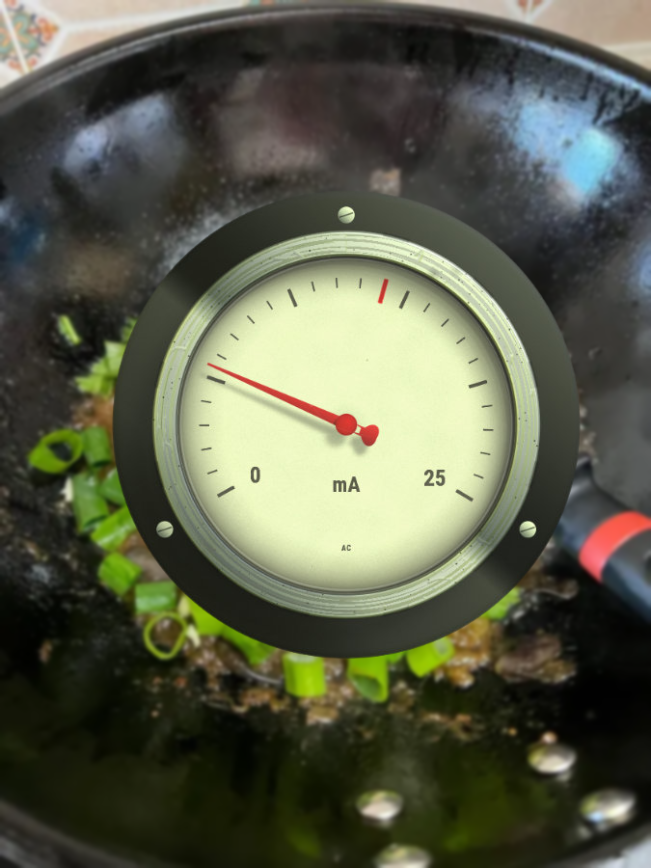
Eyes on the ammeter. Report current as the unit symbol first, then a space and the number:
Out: mA 5.5
